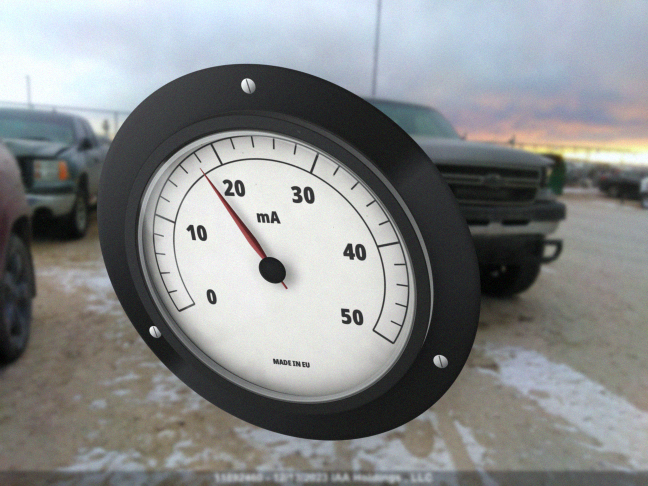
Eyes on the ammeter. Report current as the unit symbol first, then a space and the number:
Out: mA 18
